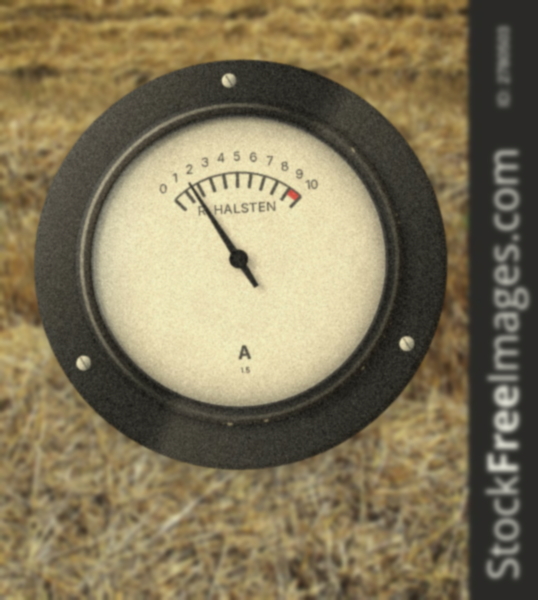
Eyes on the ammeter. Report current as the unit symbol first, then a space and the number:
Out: A 1.5
